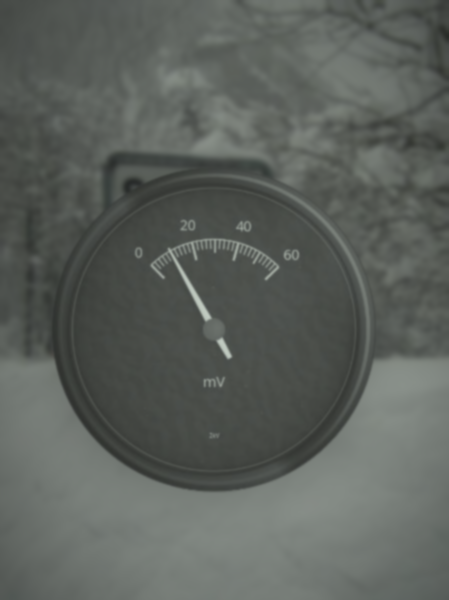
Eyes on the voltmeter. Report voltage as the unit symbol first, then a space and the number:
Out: mV 10
